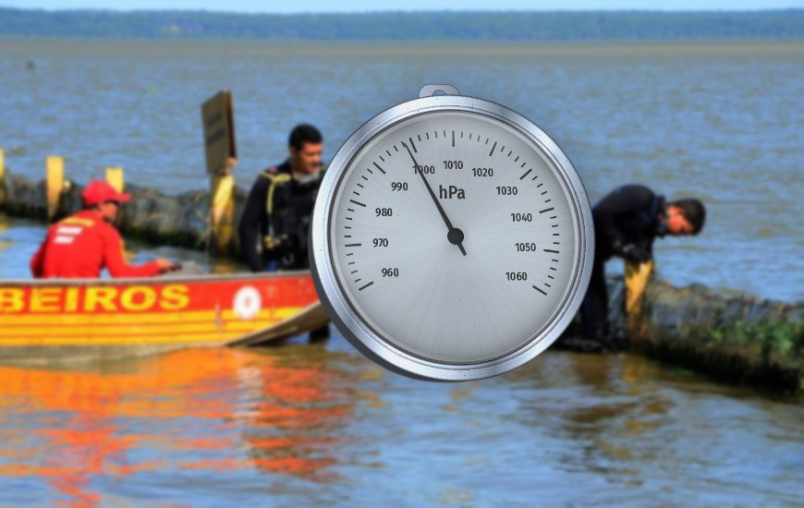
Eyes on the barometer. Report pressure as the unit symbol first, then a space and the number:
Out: hPa 998
